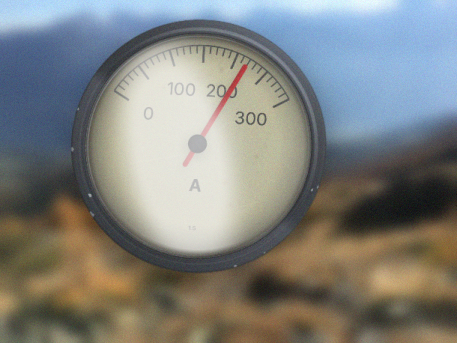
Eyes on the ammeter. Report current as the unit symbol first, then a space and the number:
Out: A 220
